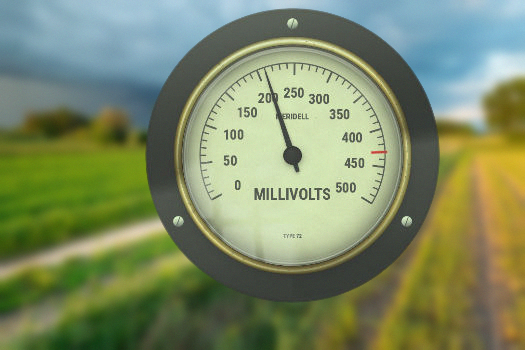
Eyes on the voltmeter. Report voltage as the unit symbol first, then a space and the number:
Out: mV 210
